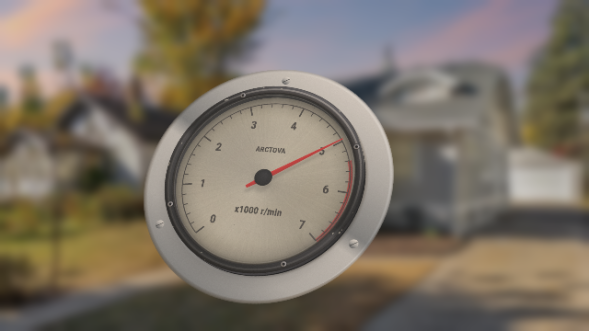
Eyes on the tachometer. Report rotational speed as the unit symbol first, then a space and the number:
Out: rpm 5000
